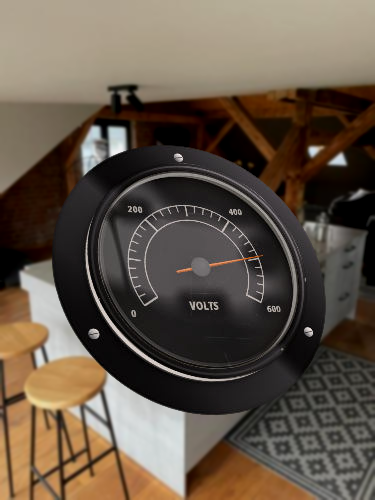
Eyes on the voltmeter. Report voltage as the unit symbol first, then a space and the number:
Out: V 500
